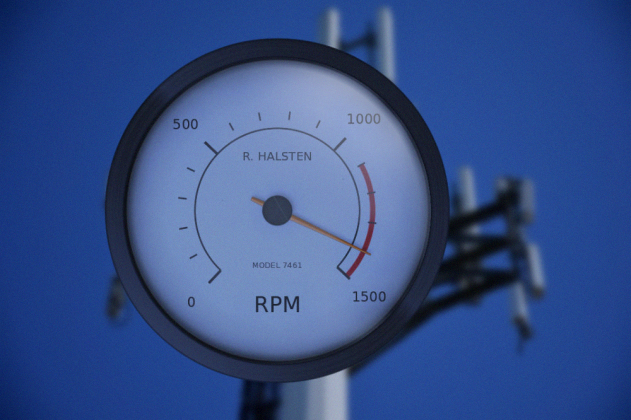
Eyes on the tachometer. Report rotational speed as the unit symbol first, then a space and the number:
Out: rpm 1400
